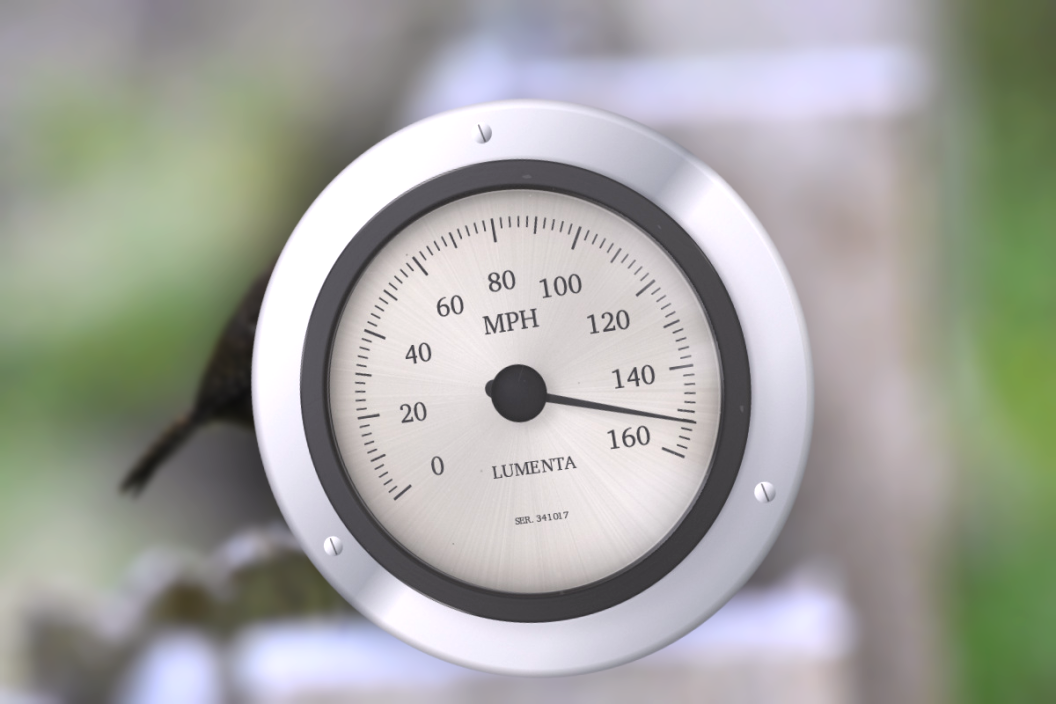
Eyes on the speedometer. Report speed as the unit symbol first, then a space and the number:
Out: mph 152
